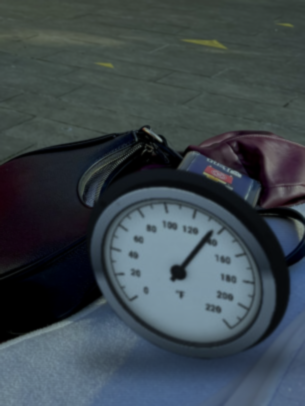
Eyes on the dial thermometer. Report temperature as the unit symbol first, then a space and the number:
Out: °F 135
